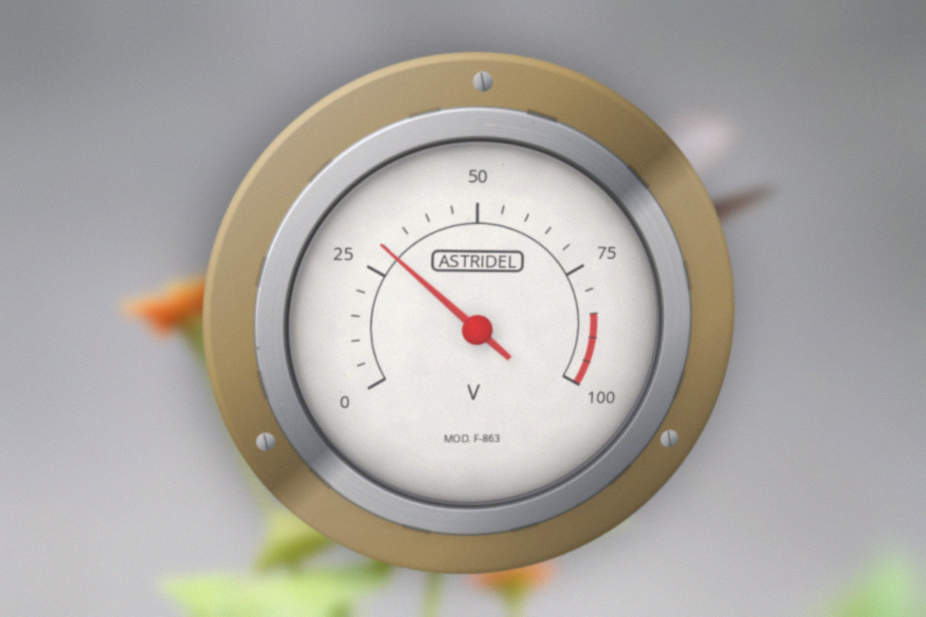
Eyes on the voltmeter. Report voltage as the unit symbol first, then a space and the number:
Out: V 30
